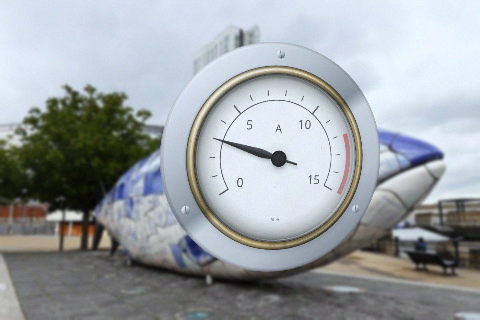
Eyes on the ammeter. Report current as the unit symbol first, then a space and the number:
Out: A 3
